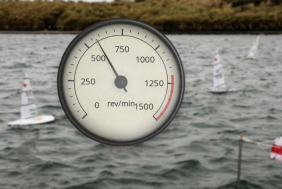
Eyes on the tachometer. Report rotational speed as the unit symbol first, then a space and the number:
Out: rpm 575
